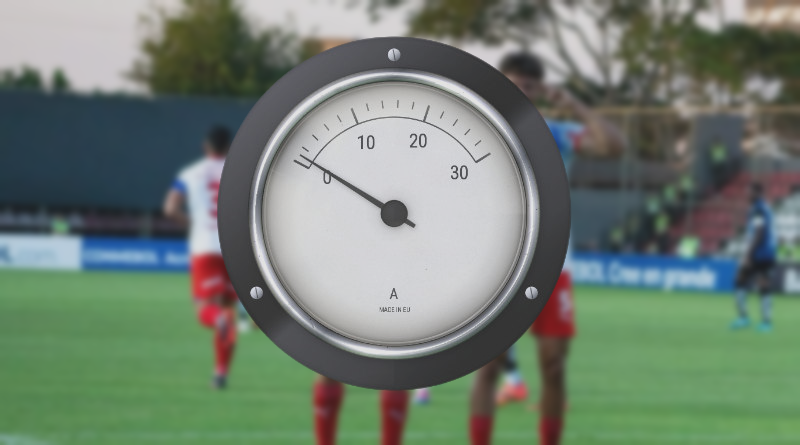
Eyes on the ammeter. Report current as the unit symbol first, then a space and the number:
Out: A 1
